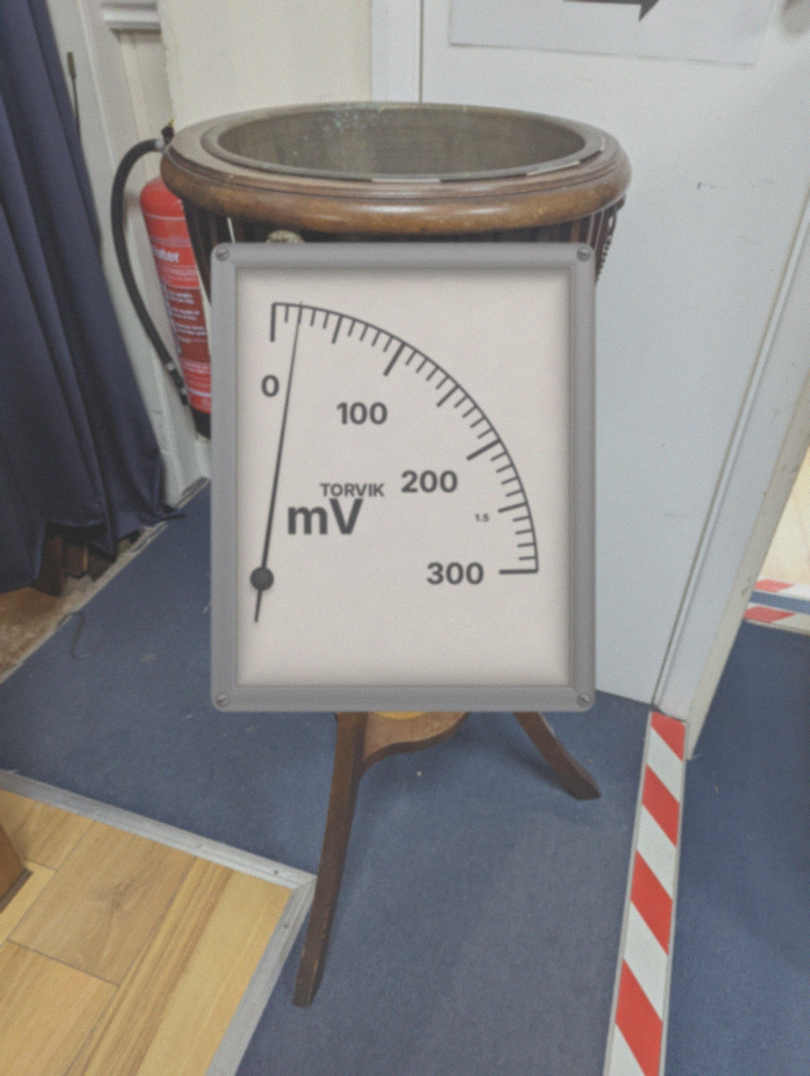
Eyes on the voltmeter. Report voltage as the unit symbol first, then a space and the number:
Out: mV 20
